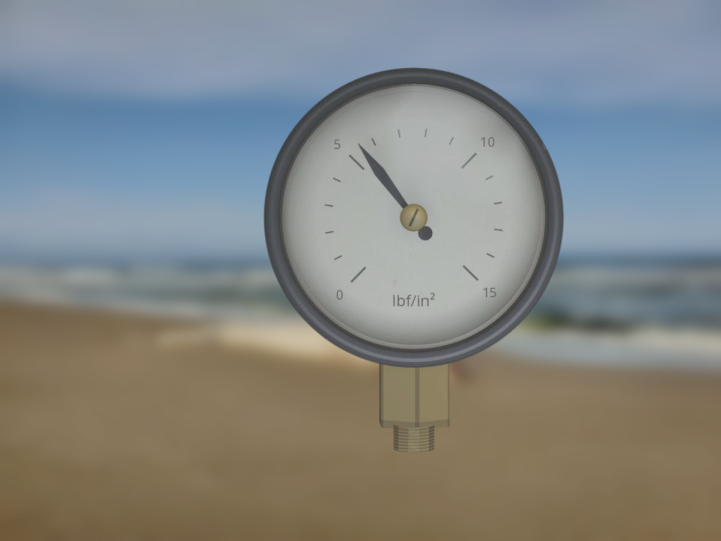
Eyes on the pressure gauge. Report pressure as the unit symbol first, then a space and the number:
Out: psi 5.5
